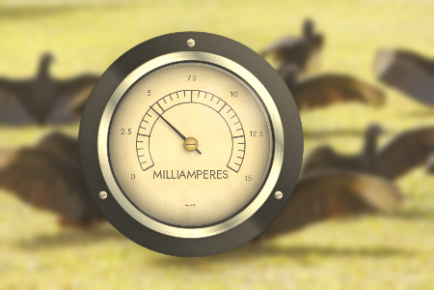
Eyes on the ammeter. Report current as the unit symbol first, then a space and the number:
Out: mA 4.5
